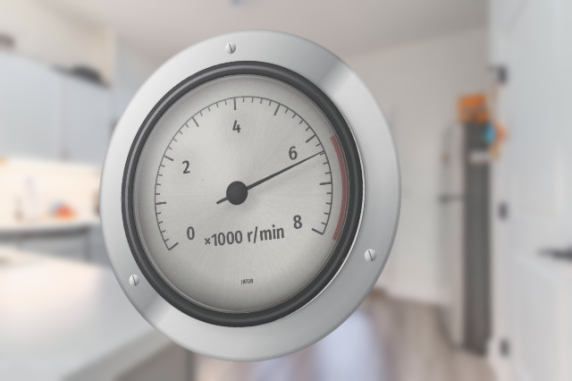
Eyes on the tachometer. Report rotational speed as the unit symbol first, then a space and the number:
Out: rpm 6400
